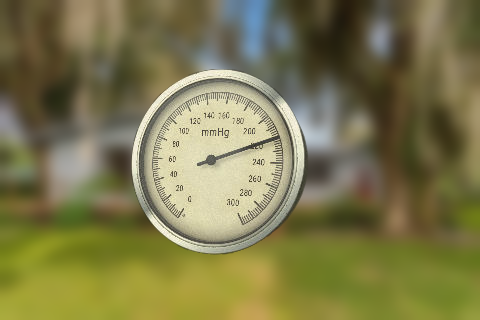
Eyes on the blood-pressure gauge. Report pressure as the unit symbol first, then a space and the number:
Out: mmHg 220
